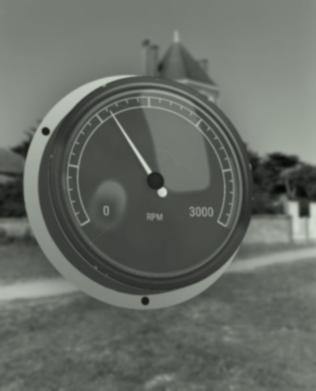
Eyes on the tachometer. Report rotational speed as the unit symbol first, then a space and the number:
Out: rpm 1100
